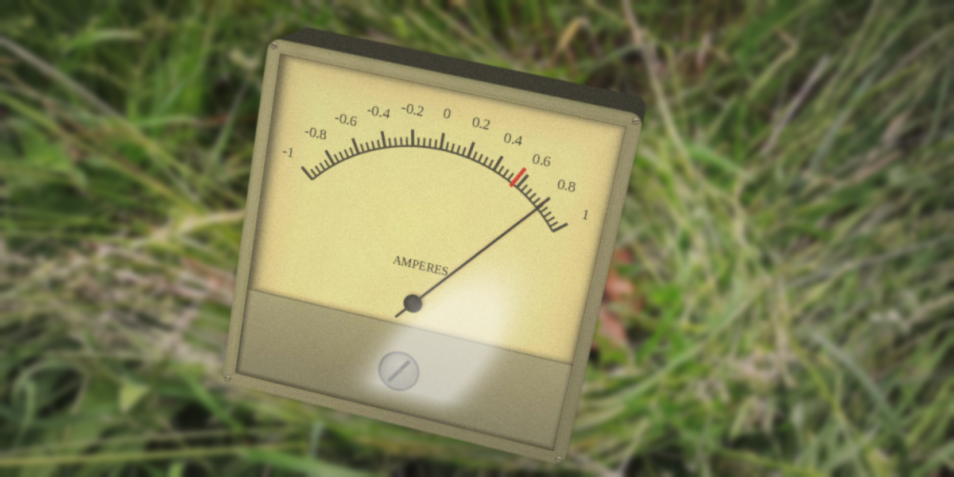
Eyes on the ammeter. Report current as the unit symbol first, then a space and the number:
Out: A 0.8
